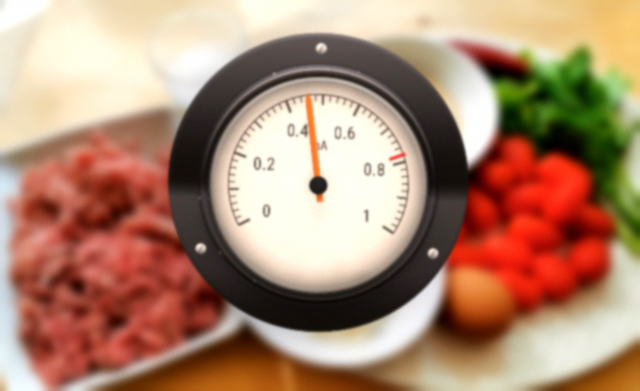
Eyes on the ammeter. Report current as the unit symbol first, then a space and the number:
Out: mA 0.46
